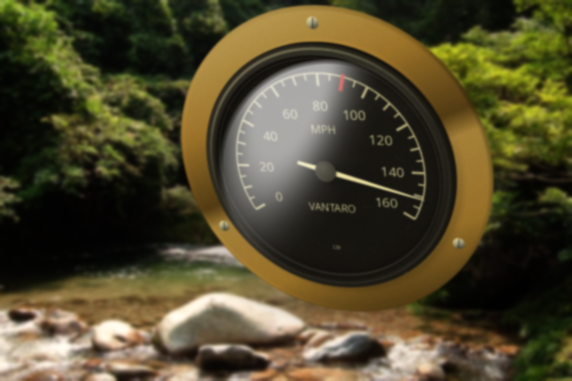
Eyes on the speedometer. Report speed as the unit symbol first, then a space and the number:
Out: mph 150
